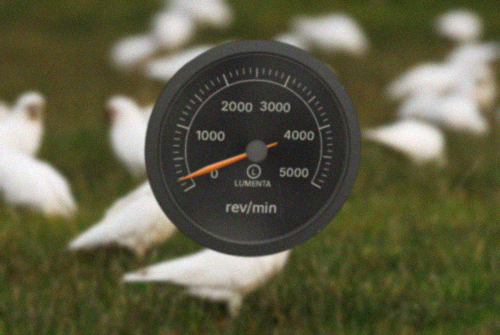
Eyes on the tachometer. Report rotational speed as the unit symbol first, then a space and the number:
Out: rpm 200
